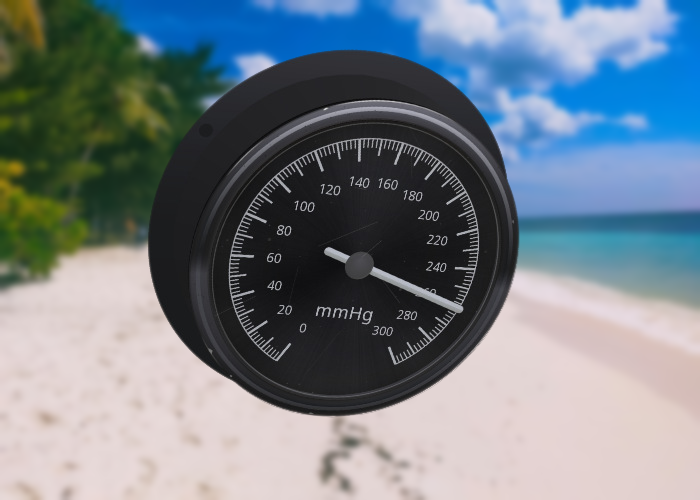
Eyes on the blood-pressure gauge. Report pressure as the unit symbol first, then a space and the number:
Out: mmHg 260
